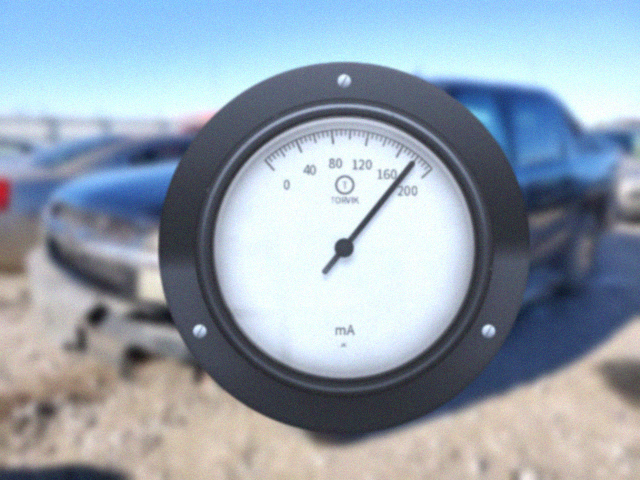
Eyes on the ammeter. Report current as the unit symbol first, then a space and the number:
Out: mA 180
